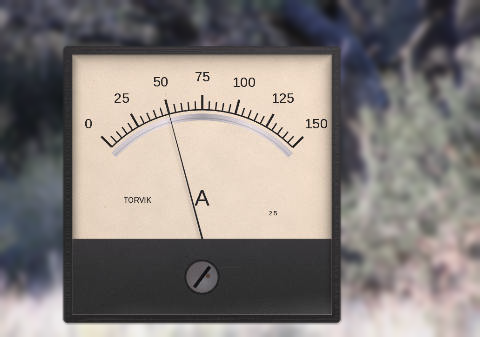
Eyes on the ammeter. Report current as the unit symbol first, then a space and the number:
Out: A 50
